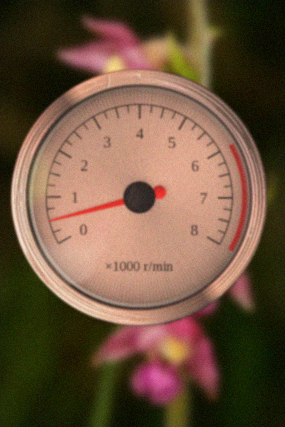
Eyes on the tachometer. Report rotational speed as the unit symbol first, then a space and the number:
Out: rpm 500
